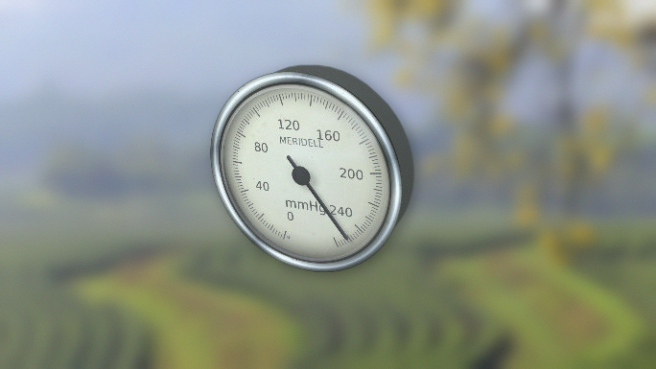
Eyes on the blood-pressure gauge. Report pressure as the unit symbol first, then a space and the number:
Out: mmHg 250
